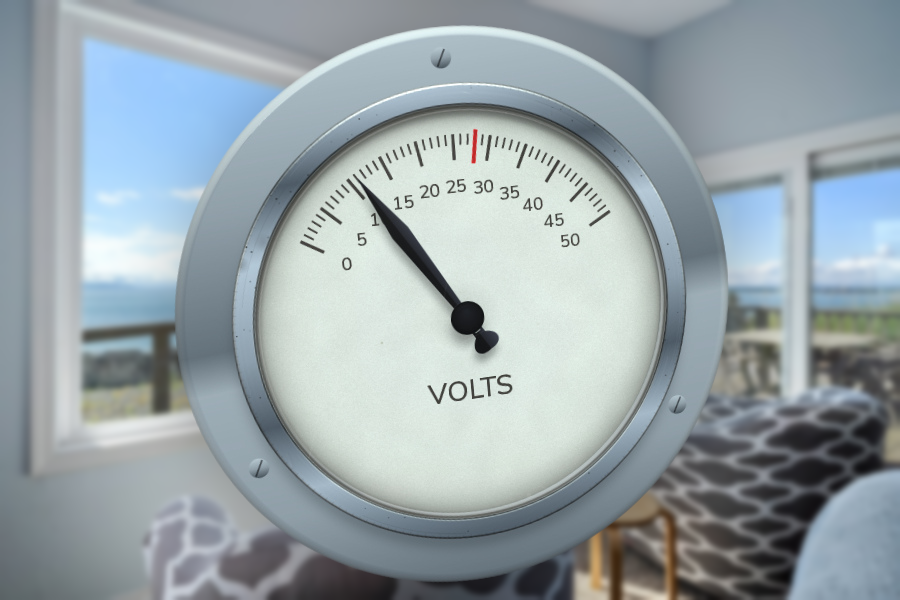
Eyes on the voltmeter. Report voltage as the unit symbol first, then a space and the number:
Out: V 11
